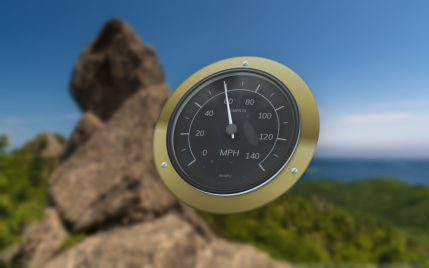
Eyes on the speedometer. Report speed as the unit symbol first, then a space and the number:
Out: mph 60
